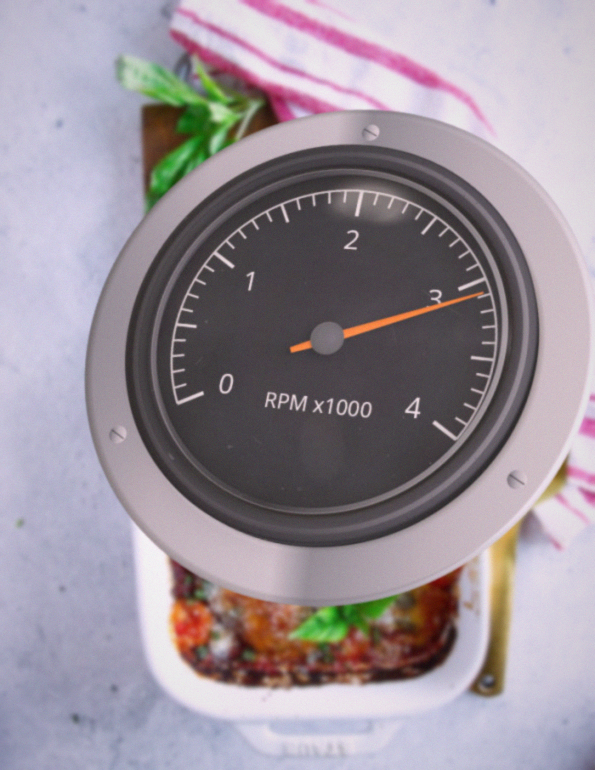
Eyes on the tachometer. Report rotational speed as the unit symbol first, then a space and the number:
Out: rpm 3100
